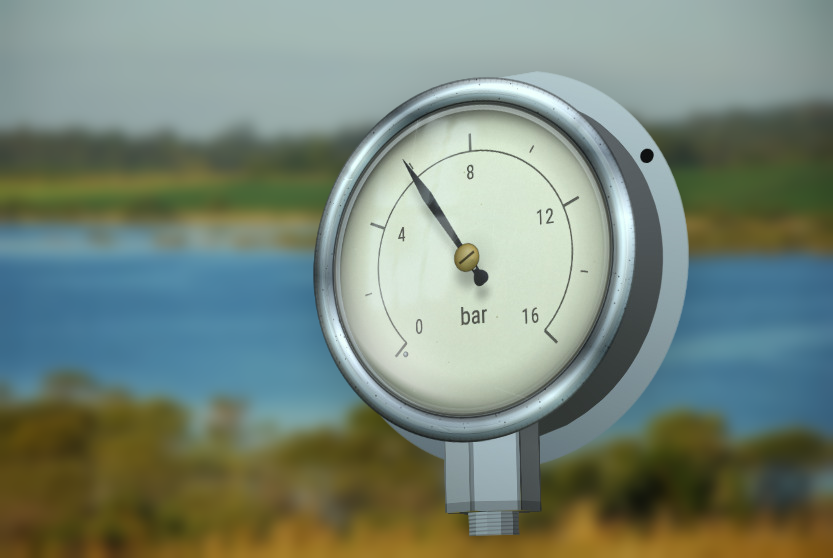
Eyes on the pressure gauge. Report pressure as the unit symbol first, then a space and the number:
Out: bar 6
